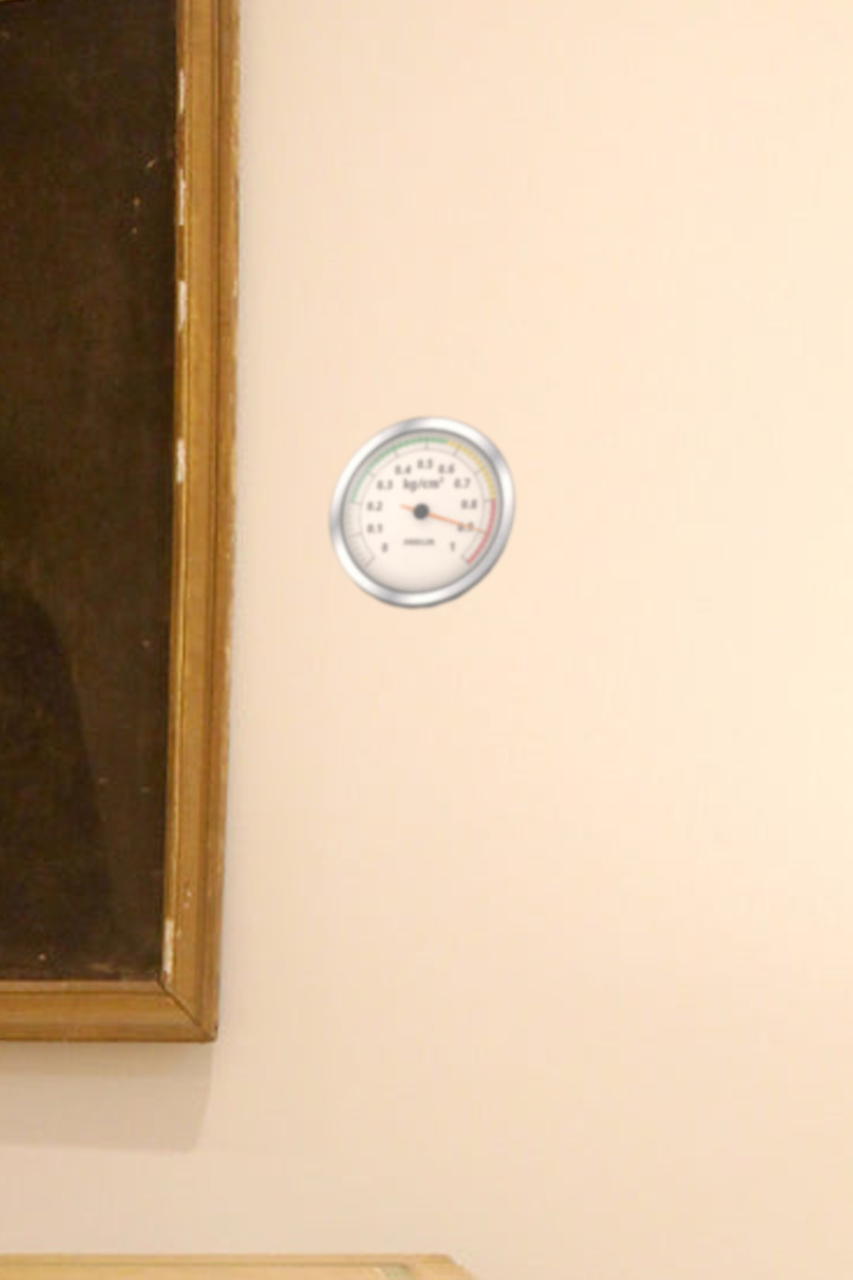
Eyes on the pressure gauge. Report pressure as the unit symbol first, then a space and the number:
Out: kg/cm² 0.9
